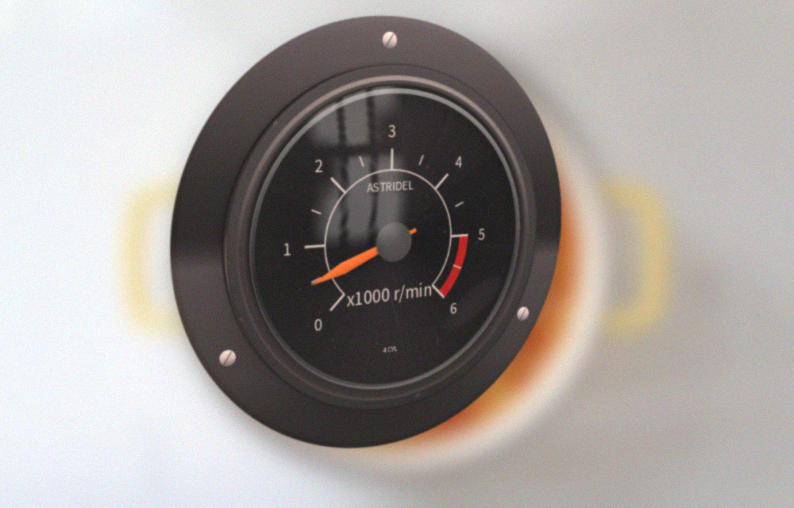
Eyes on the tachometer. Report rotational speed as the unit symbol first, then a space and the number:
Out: rpm 500
